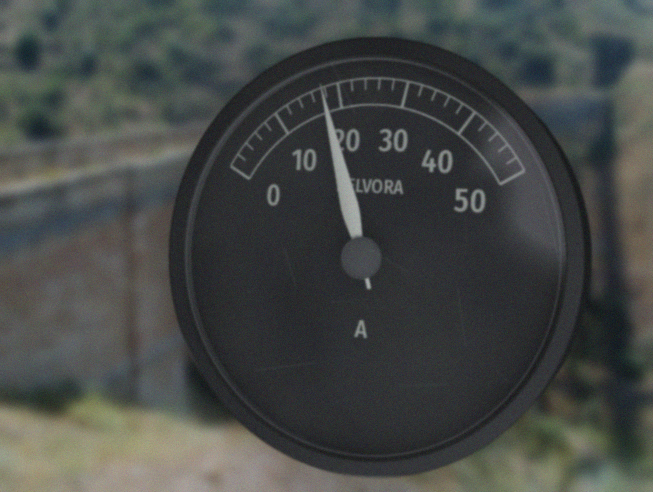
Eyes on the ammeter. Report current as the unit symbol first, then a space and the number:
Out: A 18
